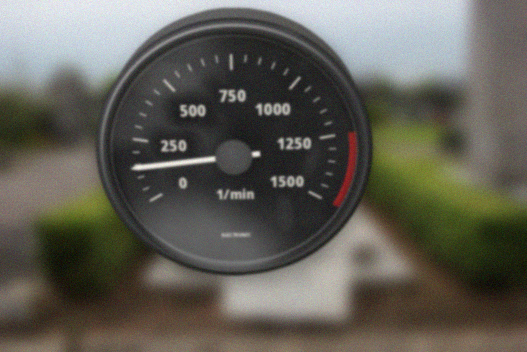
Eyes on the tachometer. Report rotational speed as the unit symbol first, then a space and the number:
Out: rpm 150
